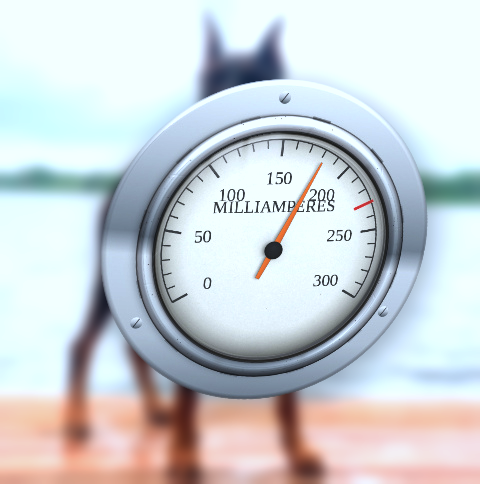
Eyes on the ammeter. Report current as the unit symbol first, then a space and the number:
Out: mA 180
